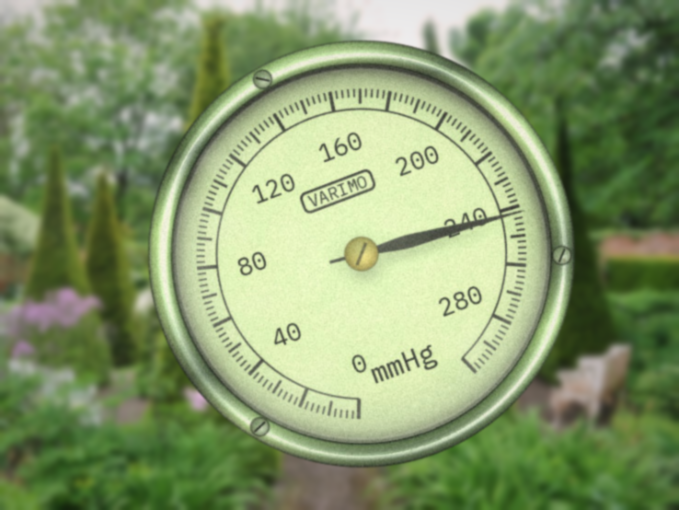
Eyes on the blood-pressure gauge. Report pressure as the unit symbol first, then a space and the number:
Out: mmHg 242
